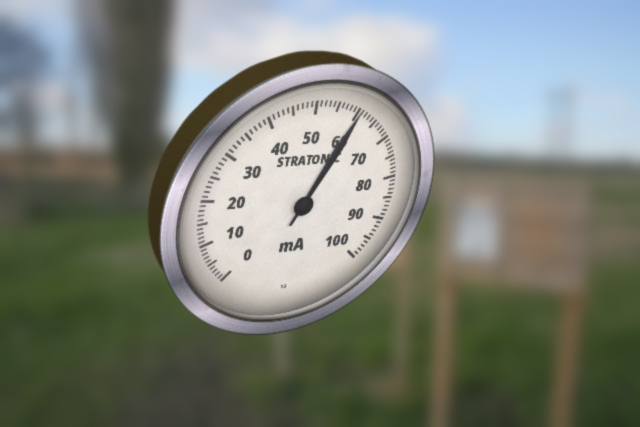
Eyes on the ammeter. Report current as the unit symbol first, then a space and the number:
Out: mA 60
